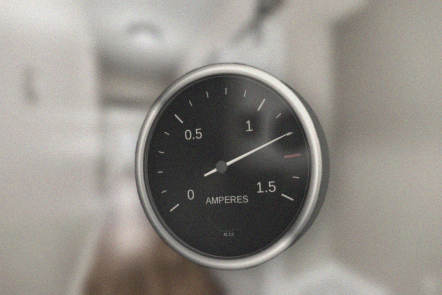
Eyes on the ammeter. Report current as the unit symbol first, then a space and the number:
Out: A 1.2
